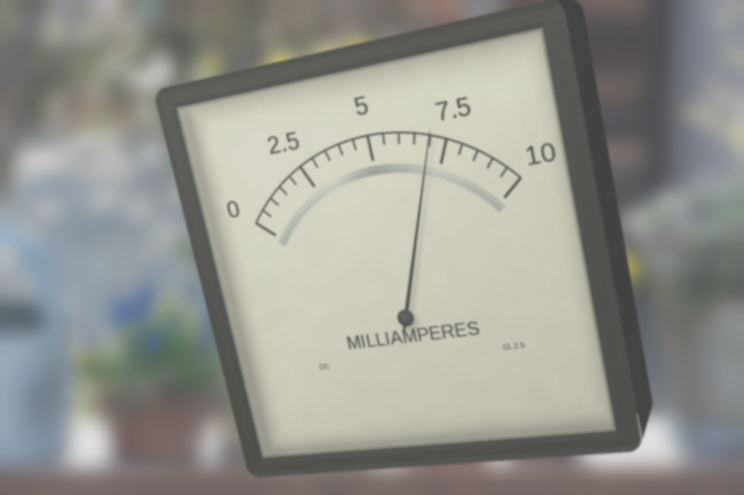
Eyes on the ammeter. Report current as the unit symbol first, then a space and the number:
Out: mA 7
